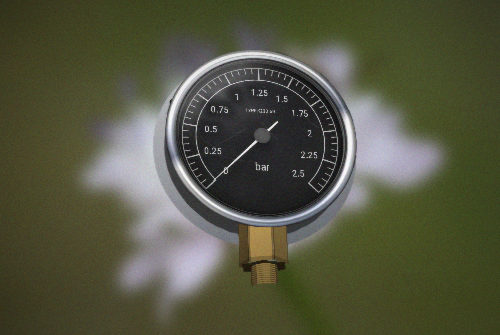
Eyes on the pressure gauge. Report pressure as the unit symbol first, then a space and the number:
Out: bar 0
